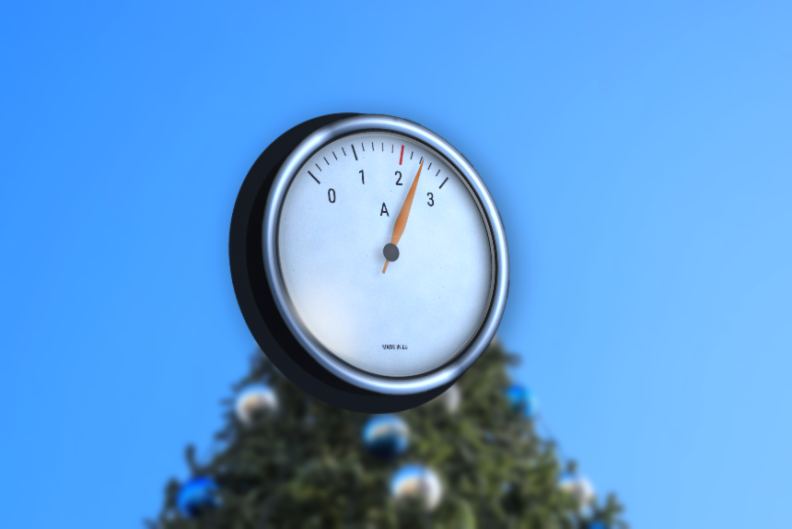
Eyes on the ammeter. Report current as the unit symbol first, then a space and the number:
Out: A 2.4
